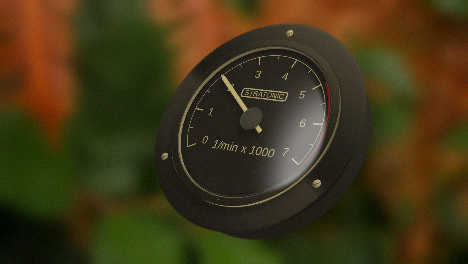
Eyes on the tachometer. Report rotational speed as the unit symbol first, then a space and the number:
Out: rpm 2000
